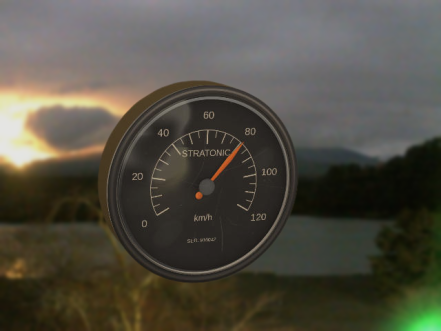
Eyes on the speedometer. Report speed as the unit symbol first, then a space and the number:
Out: km/h 80
